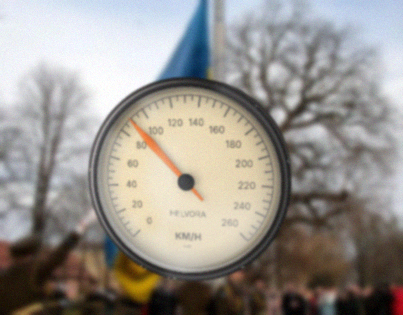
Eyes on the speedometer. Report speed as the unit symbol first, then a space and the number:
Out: km/h 90
